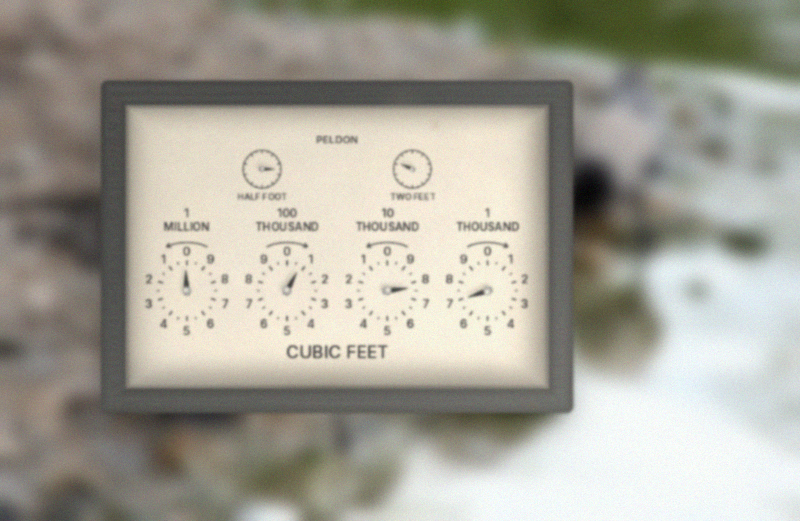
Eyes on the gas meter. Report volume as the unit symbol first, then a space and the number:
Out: ft³ 7700
